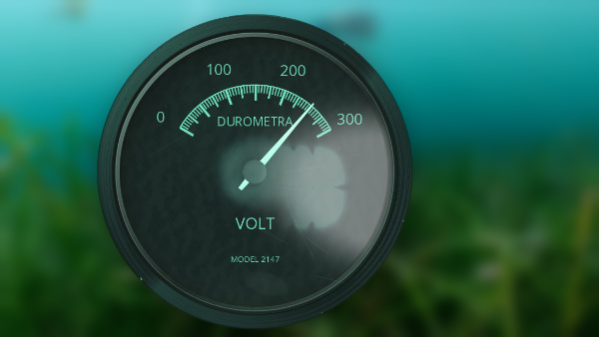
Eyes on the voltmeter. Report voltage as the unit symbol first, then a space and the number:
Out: V 250
